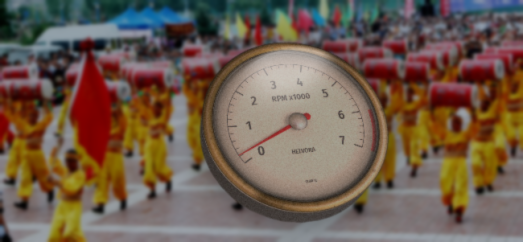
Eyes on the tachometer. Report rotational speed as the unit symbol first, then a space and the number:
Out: rpm 200
